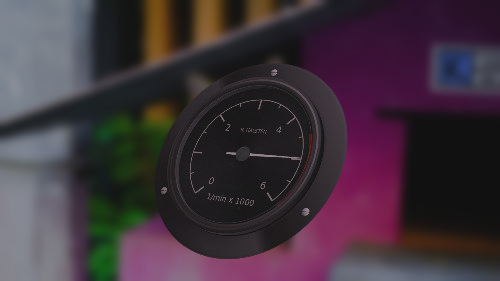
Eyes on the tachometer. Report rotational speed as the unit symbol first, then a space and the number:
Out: rpm 5000
